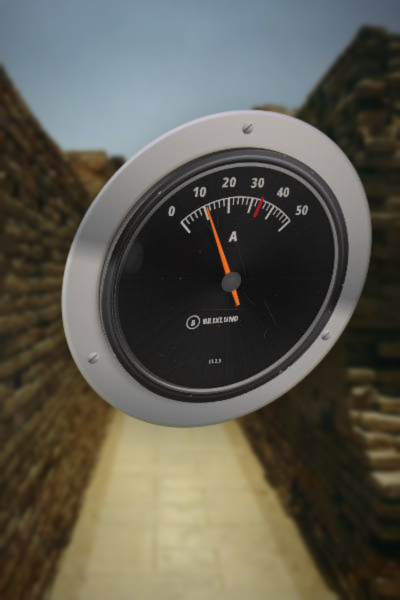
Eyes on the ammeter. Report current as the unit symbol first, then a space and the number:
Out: A 10
